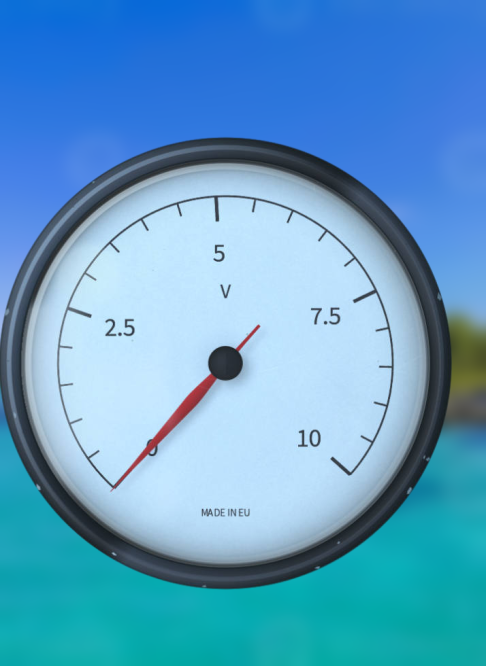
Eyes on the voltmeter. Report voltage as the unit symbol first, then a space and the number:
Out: V 0
